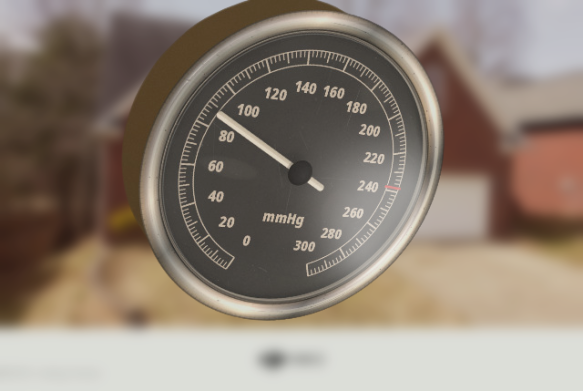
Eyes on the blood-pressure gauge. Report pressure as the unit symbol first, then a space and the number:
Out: mmHg 88
